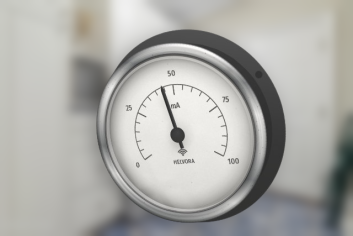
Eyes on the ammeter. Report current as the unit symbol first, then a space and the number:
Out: mA 45
